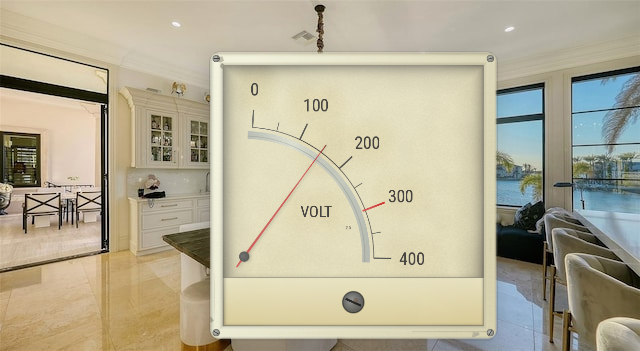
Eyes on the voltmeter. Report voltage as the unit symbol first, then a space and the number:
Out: V 150
